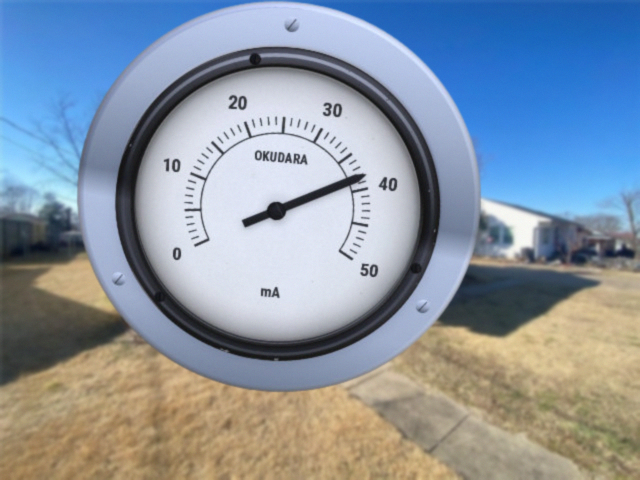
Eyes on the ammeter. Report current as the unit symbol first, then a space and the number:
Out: mA 38
